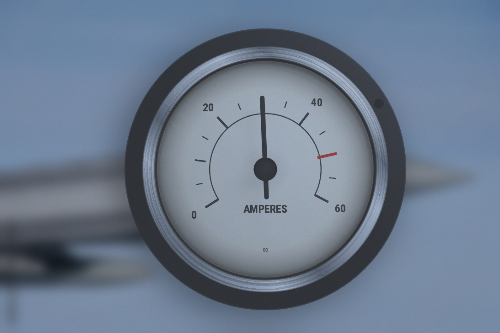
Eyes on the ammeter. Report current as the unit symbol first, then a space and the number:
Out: A 30
